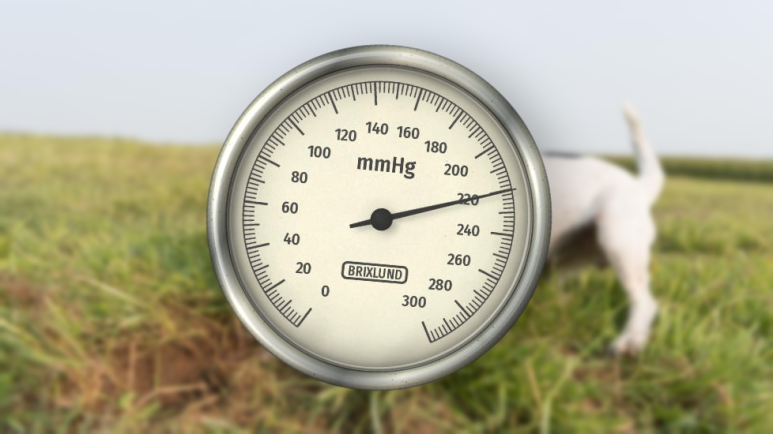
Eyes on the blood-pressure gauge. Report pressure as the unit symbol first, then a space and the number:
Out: mmHg 220
